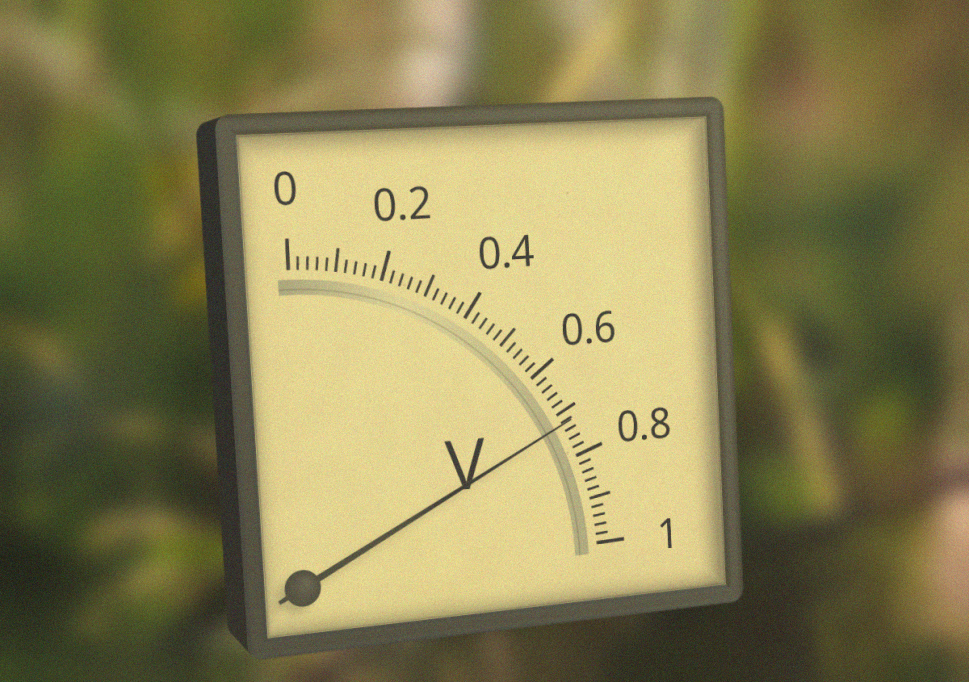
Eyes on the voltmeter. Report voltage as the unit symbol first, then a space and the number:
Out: V 0.72
